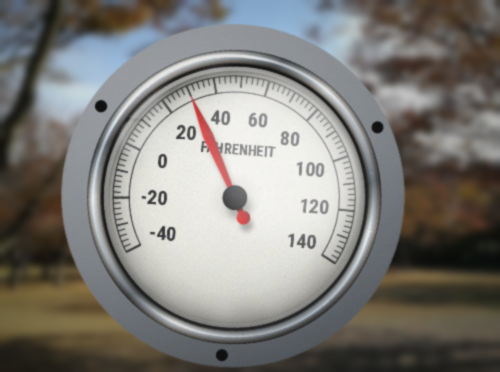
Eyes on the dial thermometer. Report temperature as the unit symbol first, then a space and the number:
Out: °F 30
